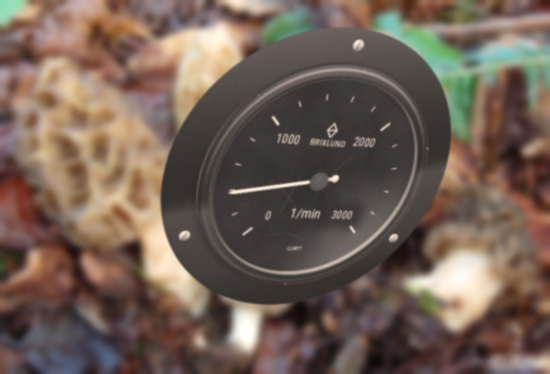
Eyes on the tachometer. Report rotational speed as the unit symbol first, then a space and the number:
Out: rpm 400
